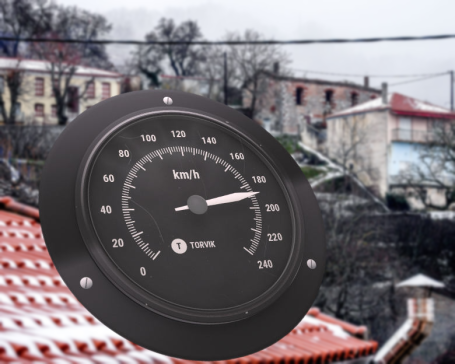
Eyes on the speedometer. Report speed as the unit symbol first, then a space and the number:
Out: km/h 190
